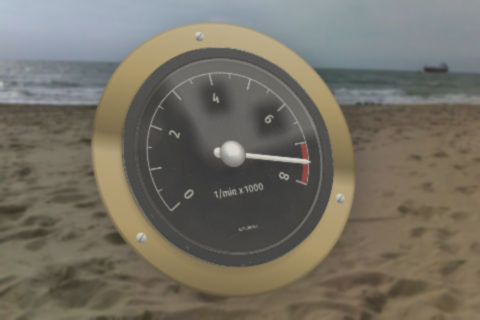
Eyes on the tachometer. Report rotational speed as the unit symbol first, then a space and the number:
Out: rpm 7500
